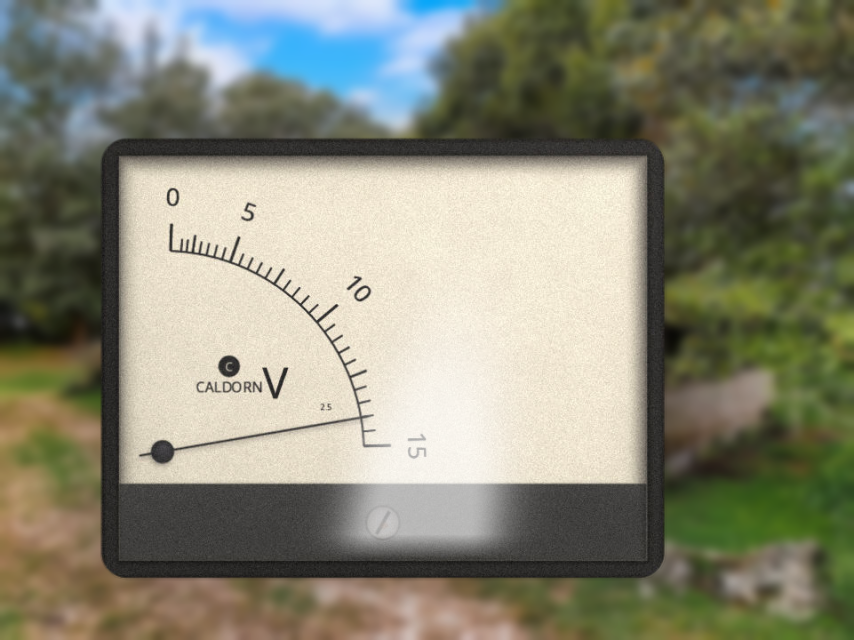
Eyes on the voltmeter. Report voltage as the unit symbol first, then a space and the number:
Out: V 14
